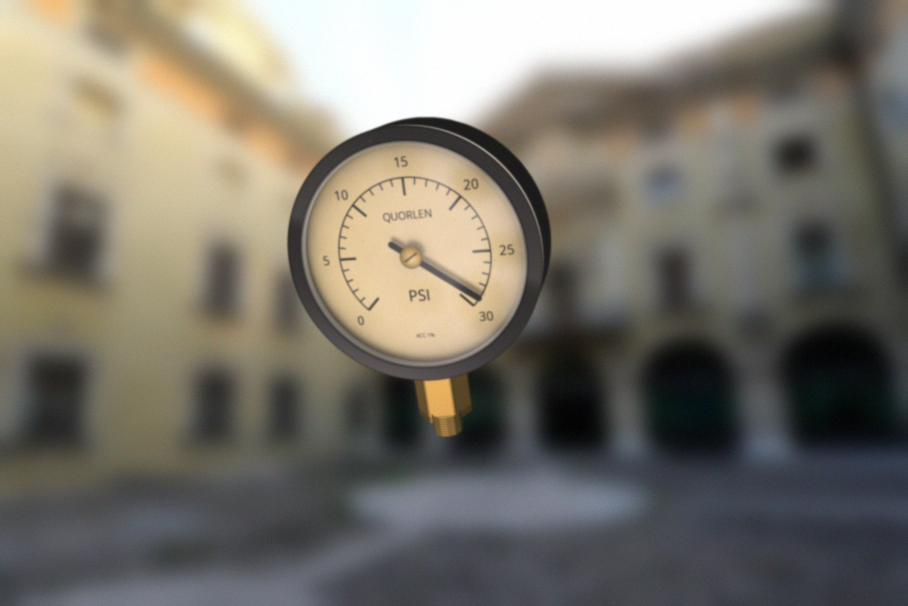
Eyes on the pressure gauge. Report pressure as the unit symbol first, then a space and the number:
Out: psi 29
